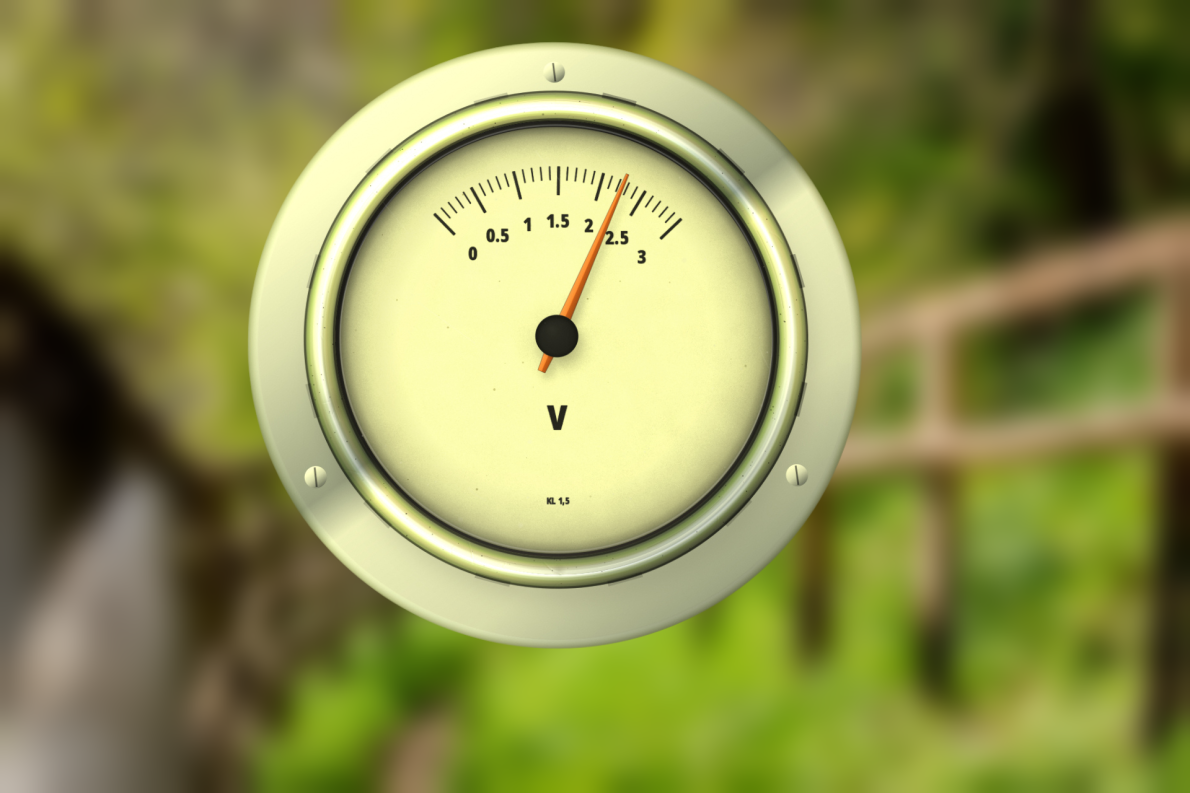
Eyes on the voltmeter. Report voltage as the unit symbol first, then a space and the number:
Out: V 2.25
